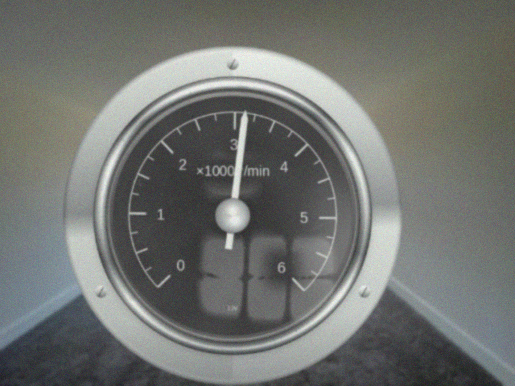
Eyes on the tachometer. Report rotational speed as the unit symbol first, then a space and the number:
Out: rpm 3125
